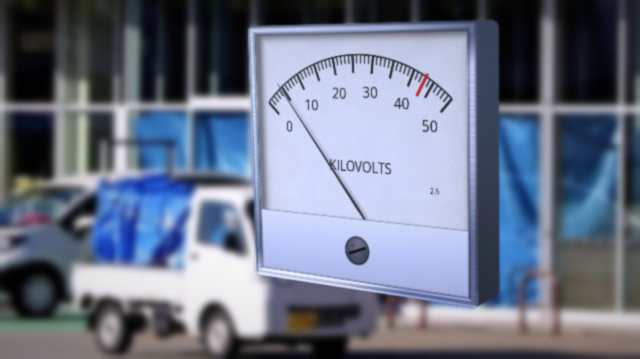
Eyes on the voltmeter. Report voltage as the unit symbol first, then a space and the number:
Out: kV 5
